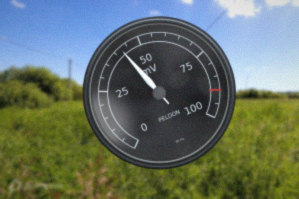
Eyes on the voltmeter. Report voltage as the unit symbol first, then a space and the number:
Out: mV 42.5
